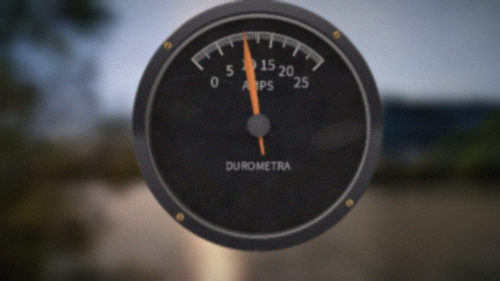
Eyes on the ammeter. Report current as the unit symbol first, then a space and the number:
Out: A 10
